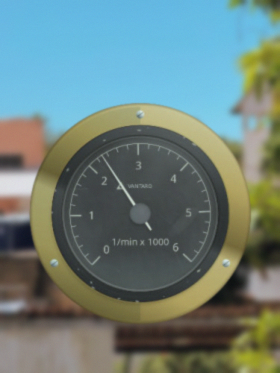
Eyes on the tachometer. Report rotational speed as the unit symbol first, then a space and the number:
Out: rpm 2300
